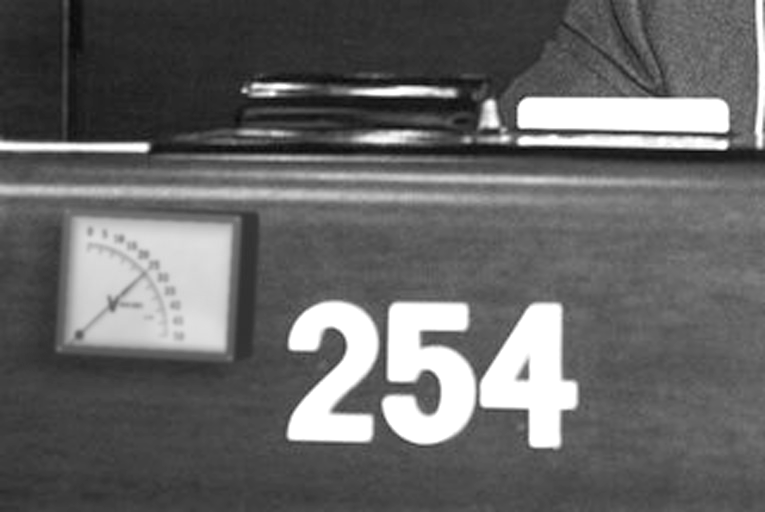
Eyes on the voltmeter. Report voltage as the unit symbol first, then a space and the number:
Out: V 25
